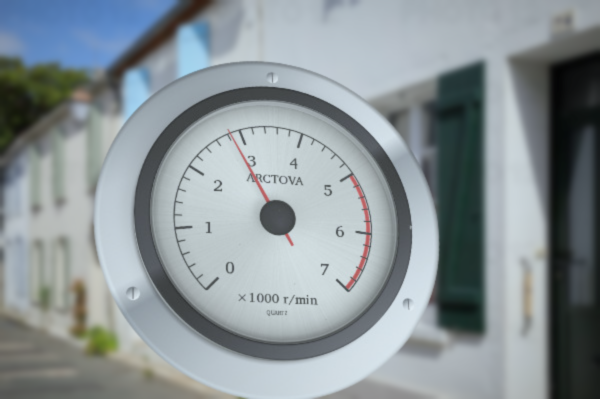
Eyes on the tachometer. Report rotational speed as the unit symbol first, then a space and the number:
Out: rpm 2800
